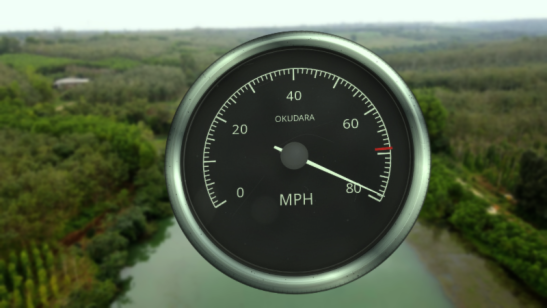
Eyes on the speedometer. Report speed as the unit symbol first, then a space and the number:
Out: mph 79
